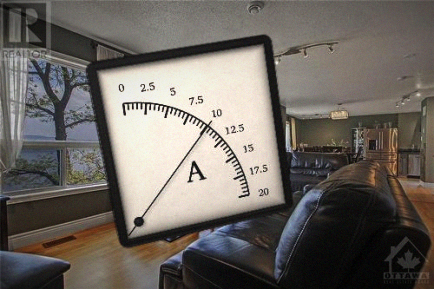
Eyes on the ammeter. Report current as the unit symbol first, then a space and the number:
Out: A 10
